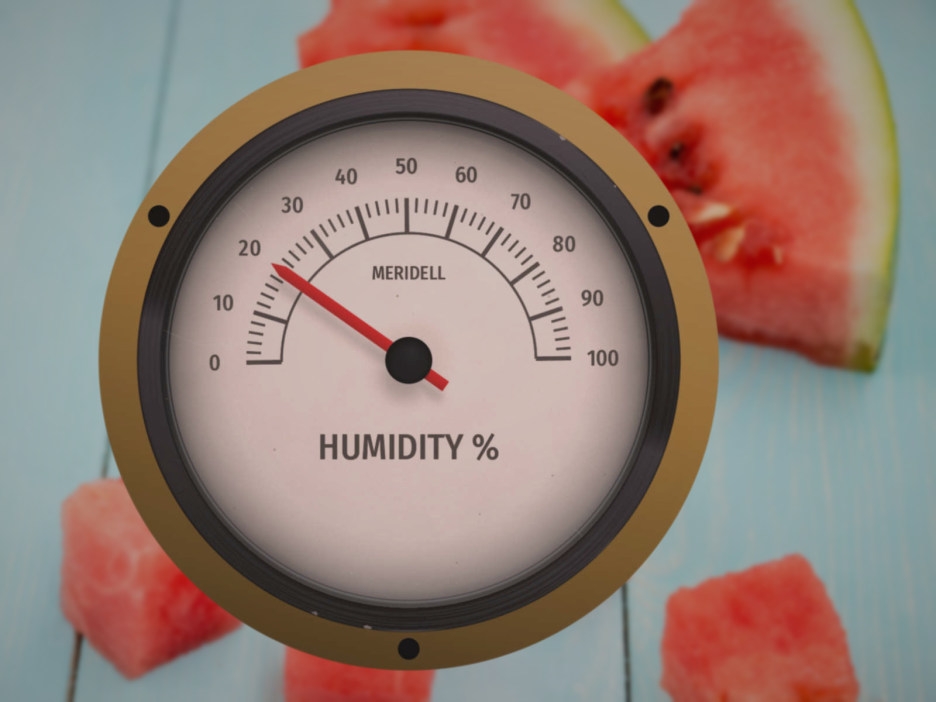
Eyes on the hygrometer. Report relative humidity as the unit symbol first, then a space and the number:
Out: % 20
